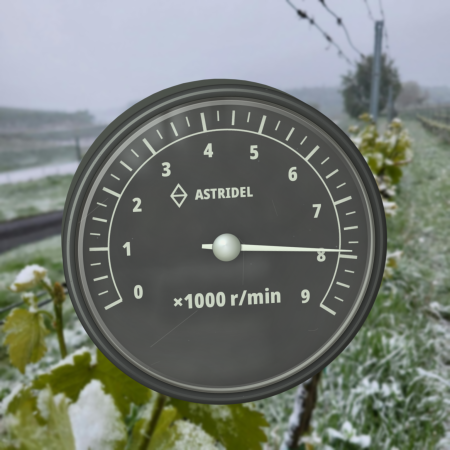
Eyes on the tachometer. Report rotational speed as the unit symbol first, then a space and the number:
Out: rpm 7875
